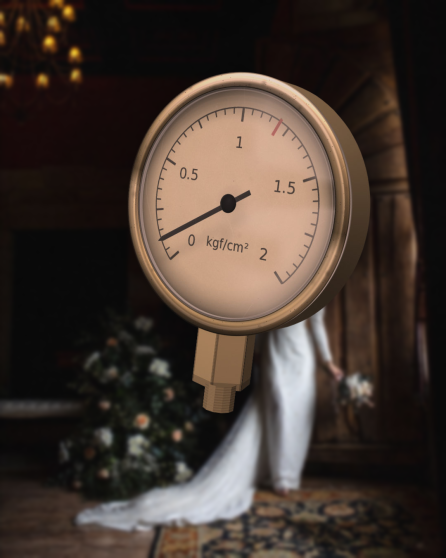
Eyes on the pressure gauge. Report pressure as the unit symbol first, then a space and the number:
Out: kg/cm² 0.1
